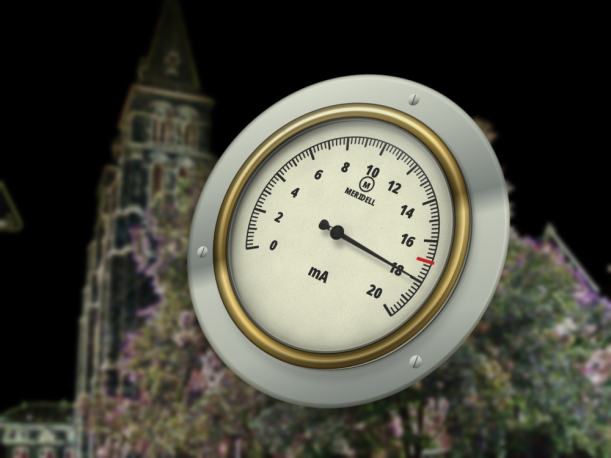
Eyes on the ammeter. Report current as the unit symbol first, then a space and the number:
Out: mA 18
